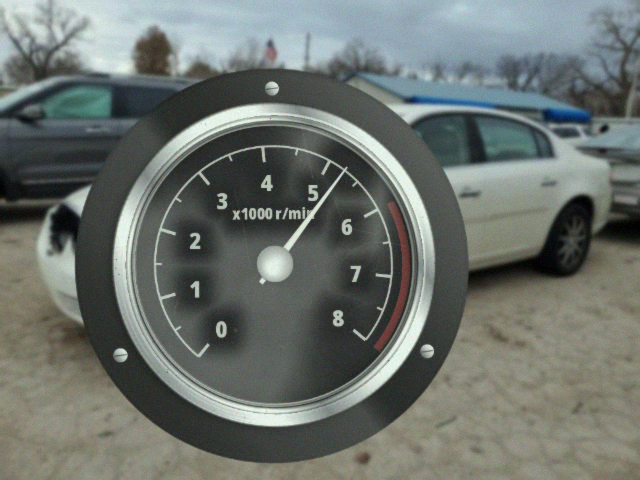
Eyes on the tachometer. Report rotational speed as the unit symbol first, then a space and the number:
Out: rpm 5250
